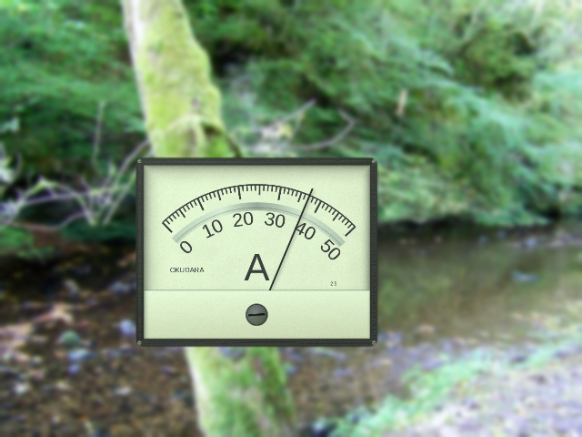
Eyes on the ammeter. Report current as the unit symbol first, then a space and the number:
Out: A 37
